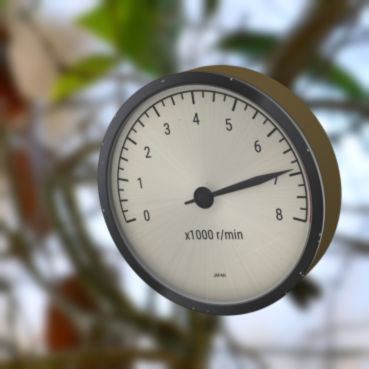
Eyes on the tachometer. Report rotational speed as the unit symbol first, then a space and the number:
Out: rpm 6875
